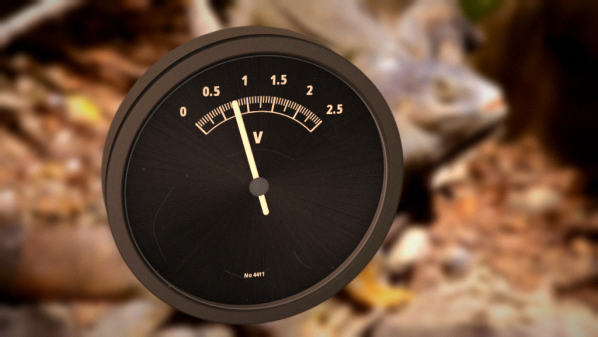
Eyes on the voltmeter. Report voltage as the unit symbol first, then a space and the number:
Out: V 0.75
